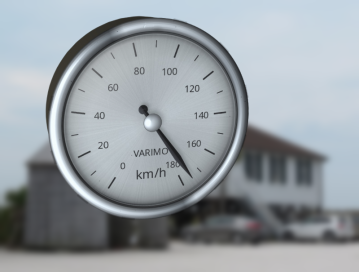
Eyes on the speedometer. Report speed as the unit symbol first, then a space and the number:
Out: km/h 175
